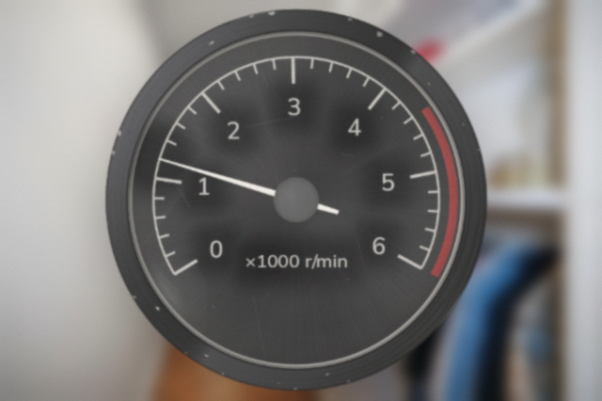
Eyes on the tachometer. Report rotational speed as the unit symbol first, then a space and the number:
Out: rpm 1200
